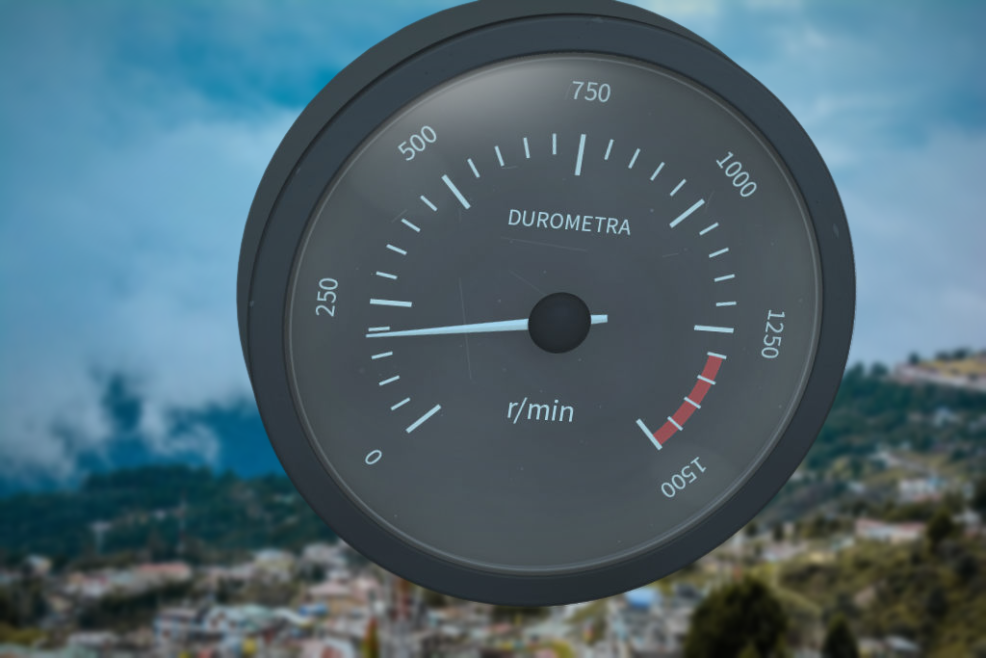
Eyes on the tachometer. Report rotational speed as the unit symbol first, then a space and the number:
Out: rpm 200
